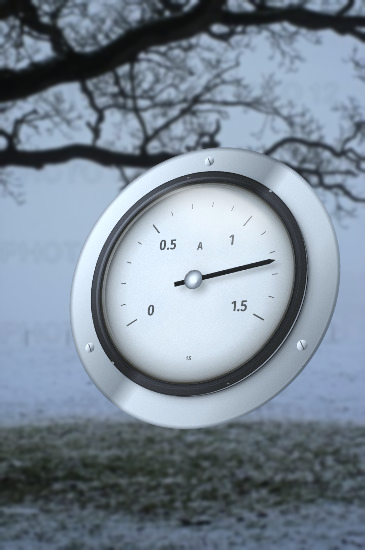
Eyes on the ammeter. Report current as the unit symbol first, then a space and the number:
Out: A 1.25
